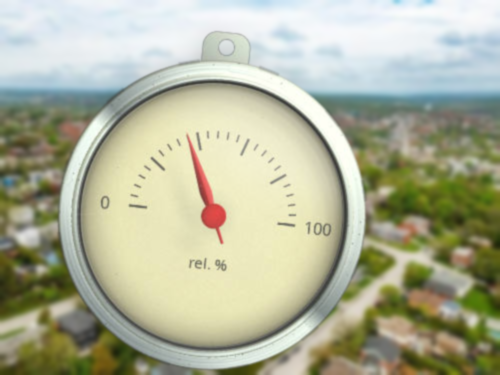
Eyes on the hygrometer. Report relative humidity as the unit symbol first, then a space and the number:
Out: % 36
